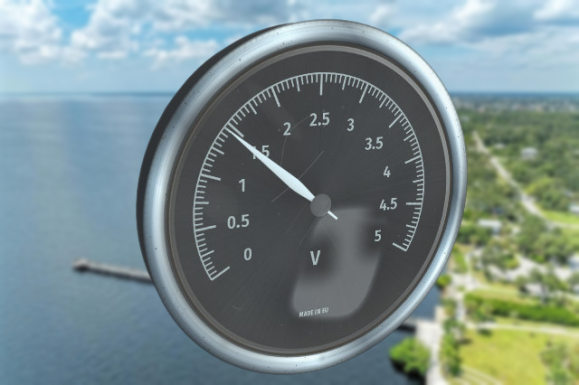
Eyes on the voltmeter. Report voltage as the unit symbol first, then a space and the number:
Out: V 1.45
